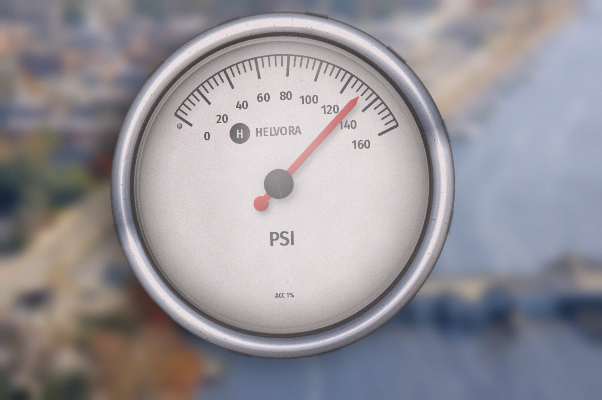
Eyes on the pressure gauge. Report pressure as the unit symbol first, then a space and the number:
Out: psi 132
